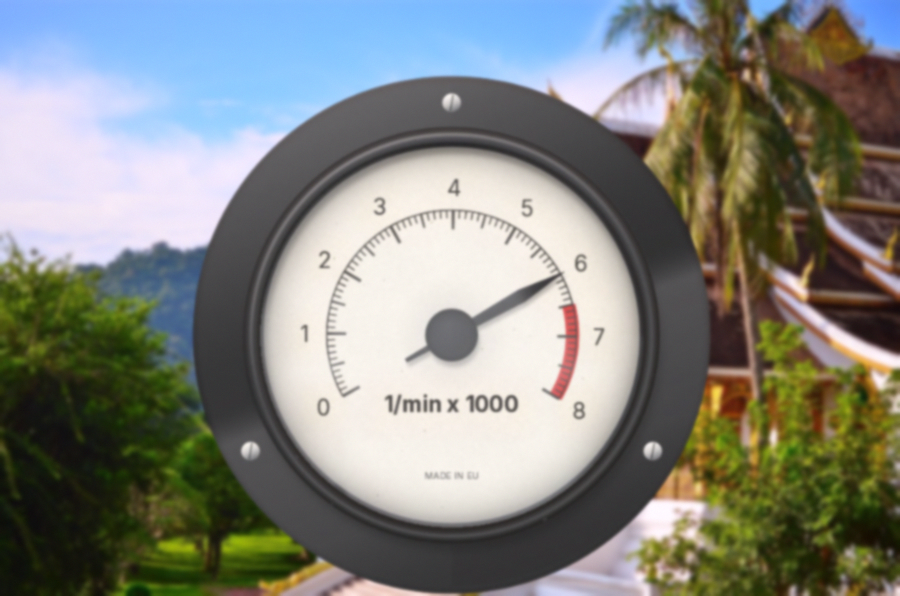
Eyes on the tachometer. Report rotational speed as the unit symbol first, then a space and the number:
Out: rpm 6000
